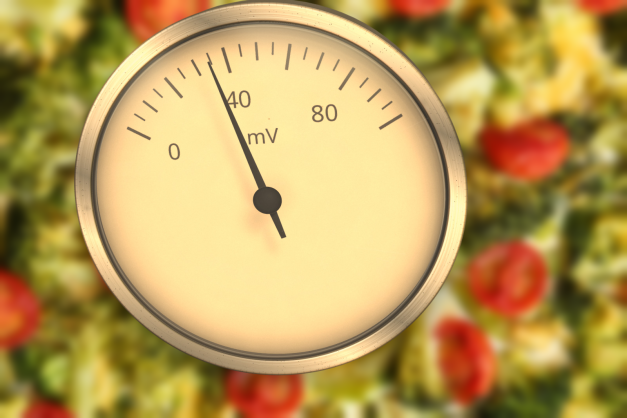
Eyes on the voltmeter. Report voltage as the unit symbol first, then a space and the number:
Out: mV 35
